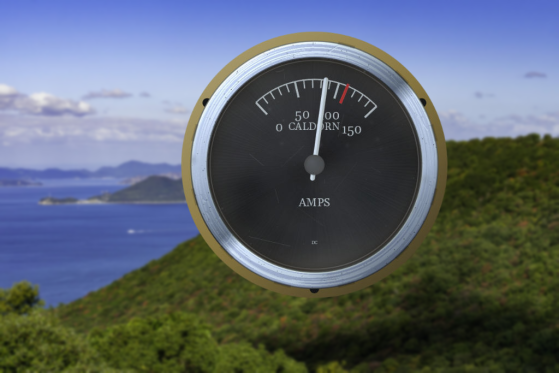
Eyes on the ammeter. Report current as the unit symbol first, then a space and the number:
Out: A 85
